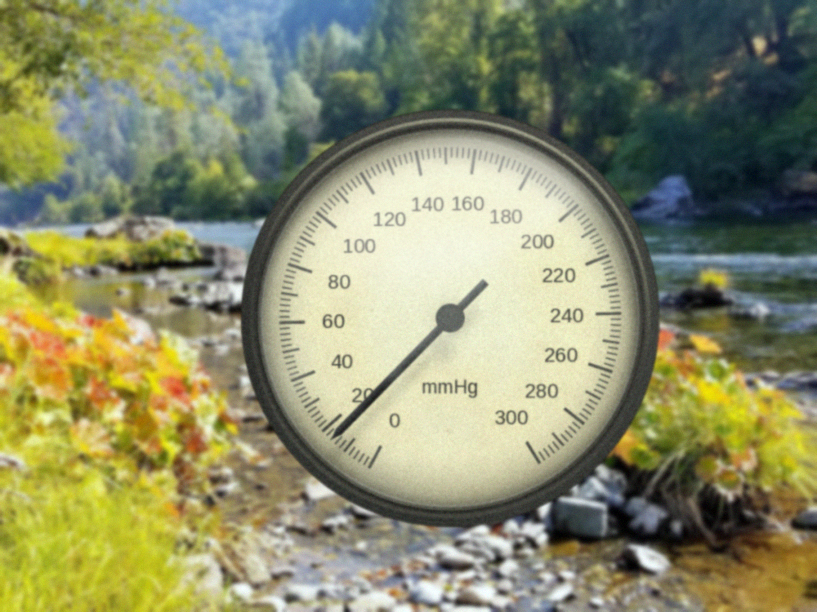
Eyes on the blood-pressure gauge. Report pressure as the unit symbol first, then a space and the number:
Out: mmHg 16
